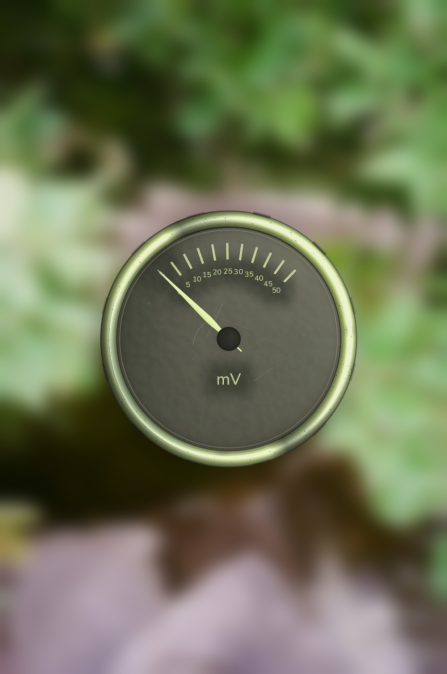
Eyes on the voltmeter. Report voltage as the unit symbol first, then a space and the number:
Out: mV 0
